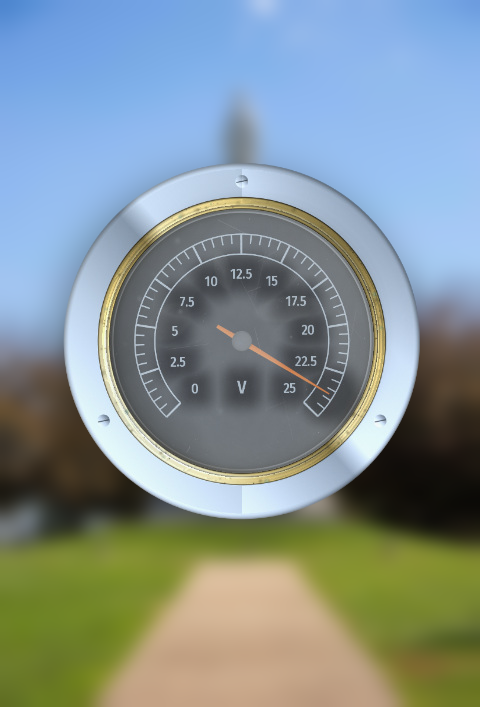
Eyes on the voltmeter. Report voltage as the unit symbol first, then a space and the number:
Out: V 23.75
